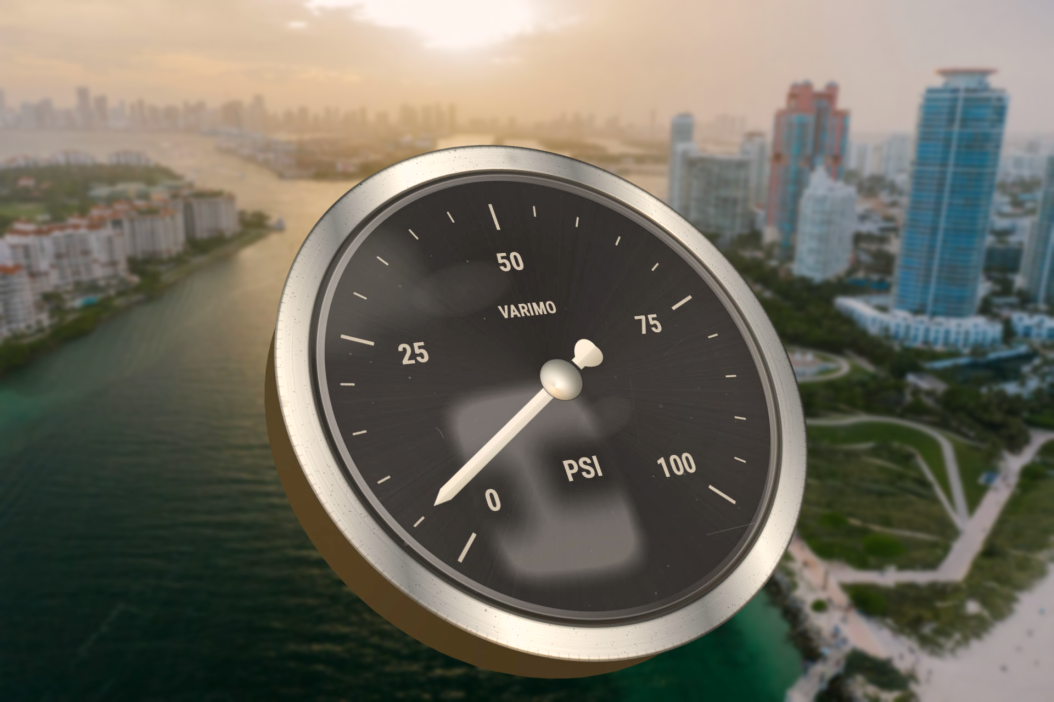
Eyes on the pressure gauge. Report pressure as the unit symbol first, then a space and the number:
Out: psi 5
